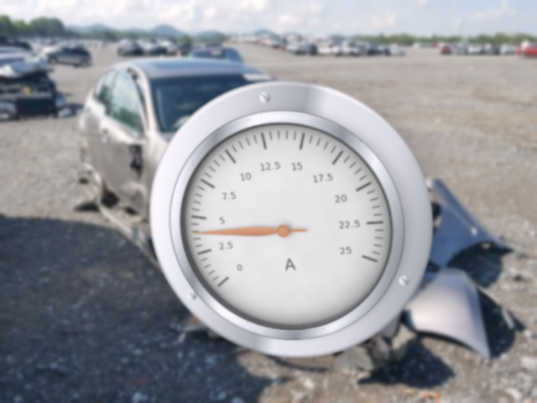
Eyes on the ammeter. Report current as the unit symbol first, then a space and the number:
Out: A 4
